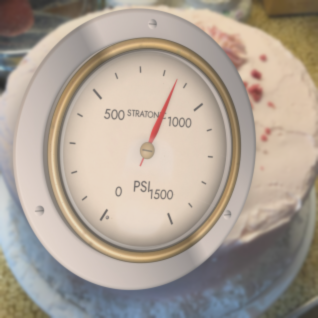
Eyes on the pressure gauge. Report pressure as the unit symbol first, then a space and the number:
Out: psi 850
